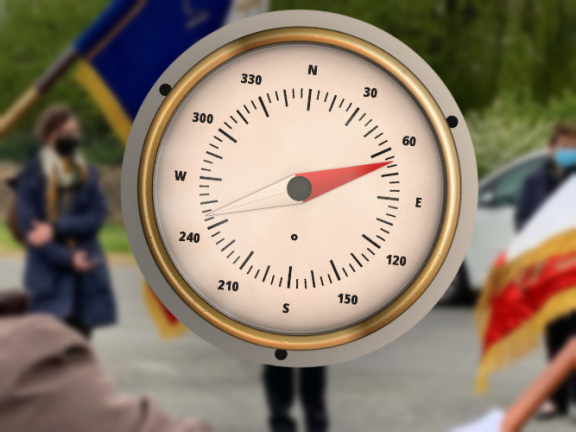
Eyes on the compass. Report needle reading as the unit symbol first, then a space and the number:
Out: ° 67.5
